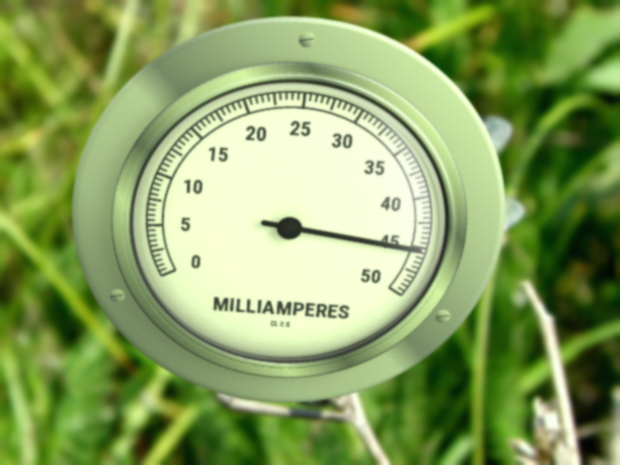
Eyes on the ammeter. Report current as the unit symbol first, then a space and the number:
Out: mA 45
